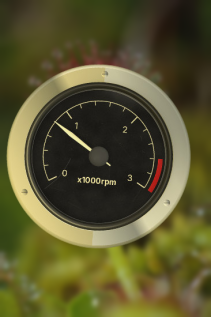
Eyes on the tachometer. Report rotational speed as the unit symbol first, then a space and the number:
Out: rpm 800
